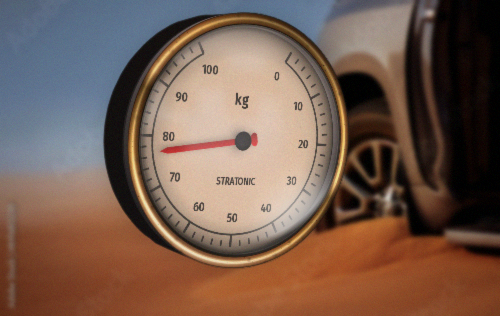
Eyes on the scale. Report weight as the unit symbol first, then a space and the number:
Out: kg 77
